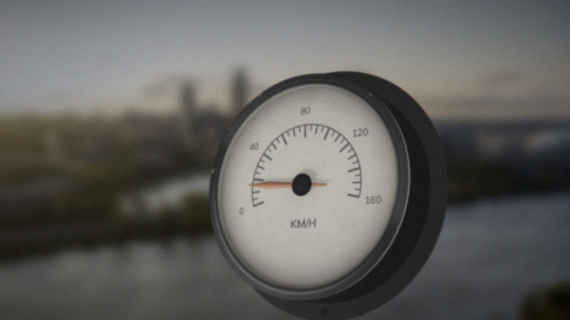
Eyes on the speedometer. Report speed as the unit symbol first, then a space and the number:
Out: km/h 15
